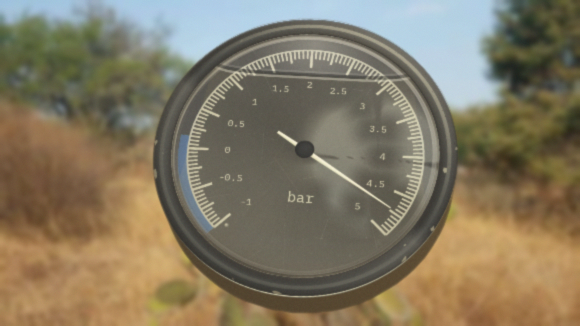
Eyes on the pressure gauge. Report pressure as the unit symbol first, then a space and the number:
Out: bar 4.75
